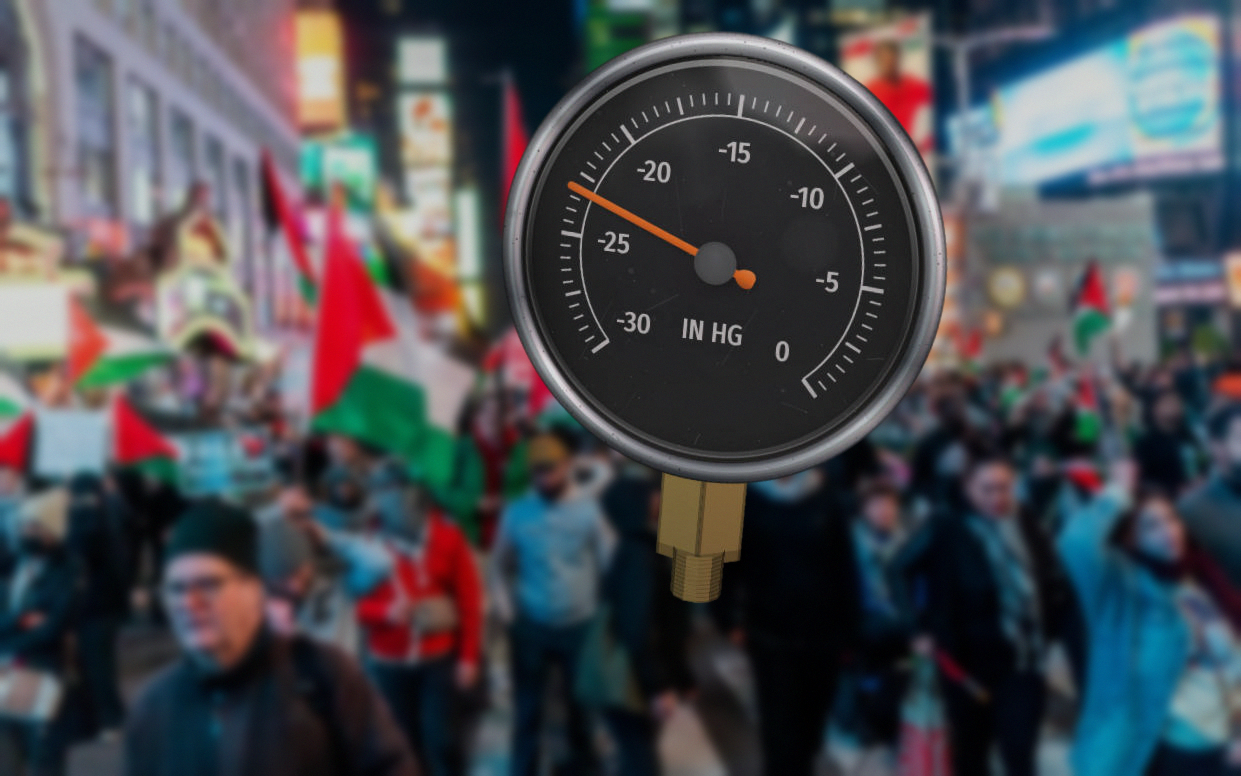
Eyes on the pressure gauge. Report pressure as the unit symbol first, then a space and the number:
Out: inHg -23
